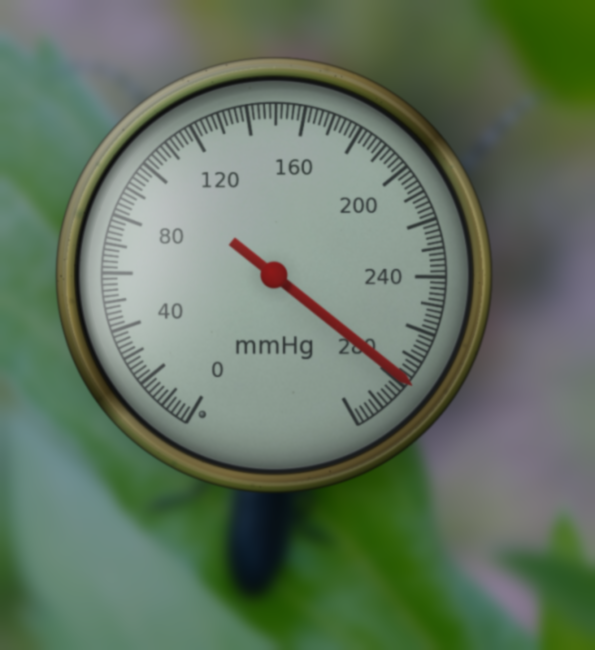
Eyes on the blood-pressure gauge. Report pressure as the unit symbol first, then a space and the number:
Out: mmHg 278
